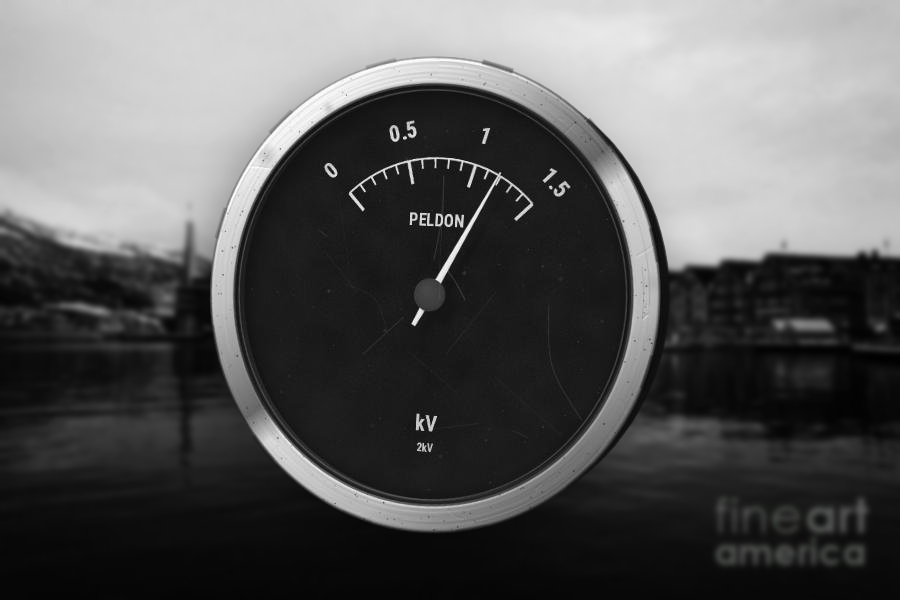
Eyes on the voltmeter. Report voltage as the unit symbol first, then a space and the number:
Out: kV 1.2
